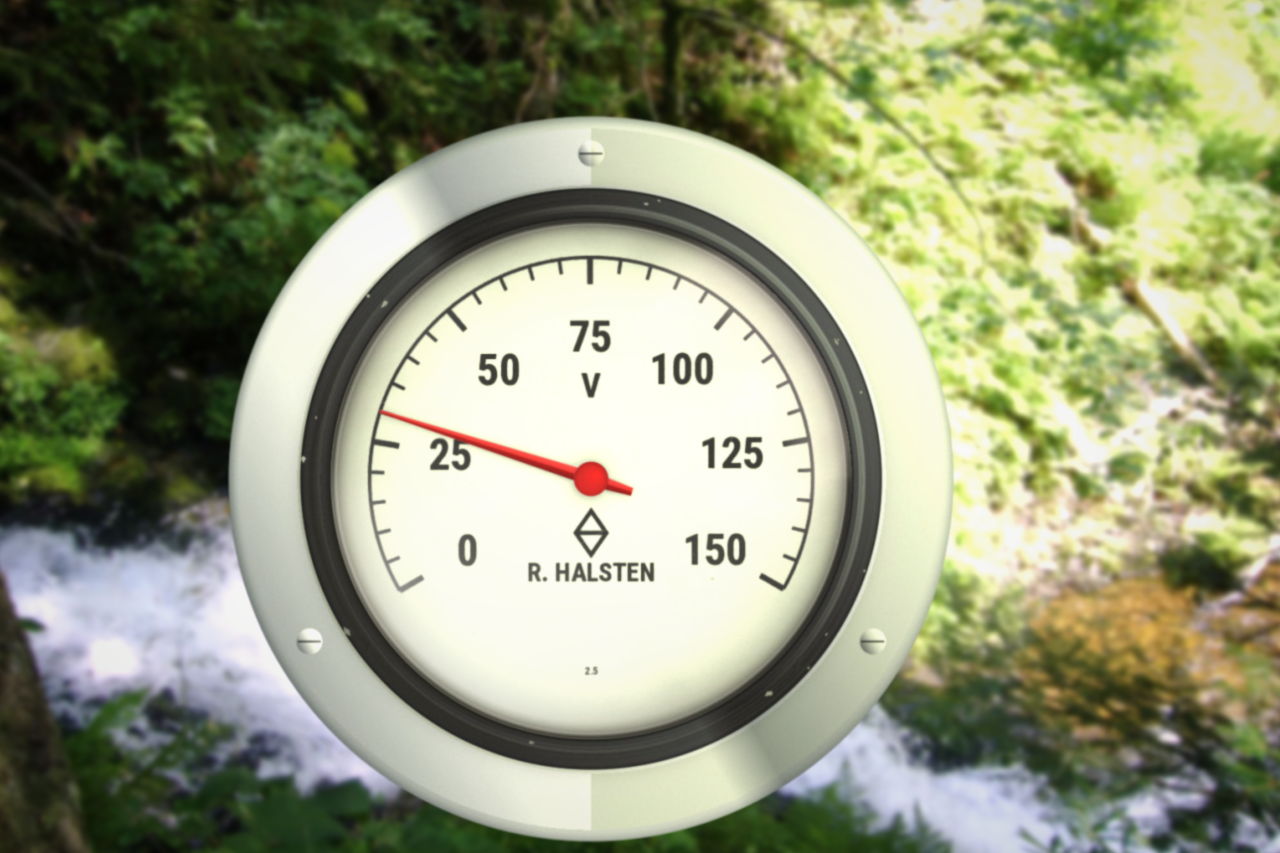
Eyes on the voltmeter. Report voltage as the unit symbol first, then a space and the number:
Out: V 30
